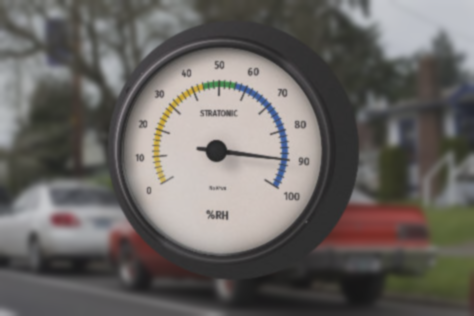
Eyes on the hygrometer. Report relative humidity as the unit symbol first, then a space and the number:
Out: % 90
